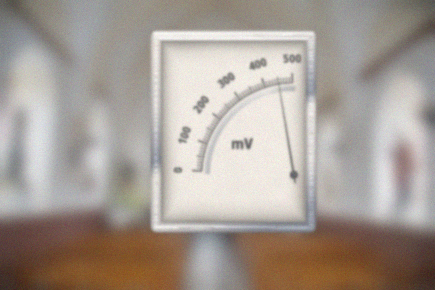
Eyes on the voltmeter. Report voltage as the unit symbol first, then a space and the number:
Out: mV 450
